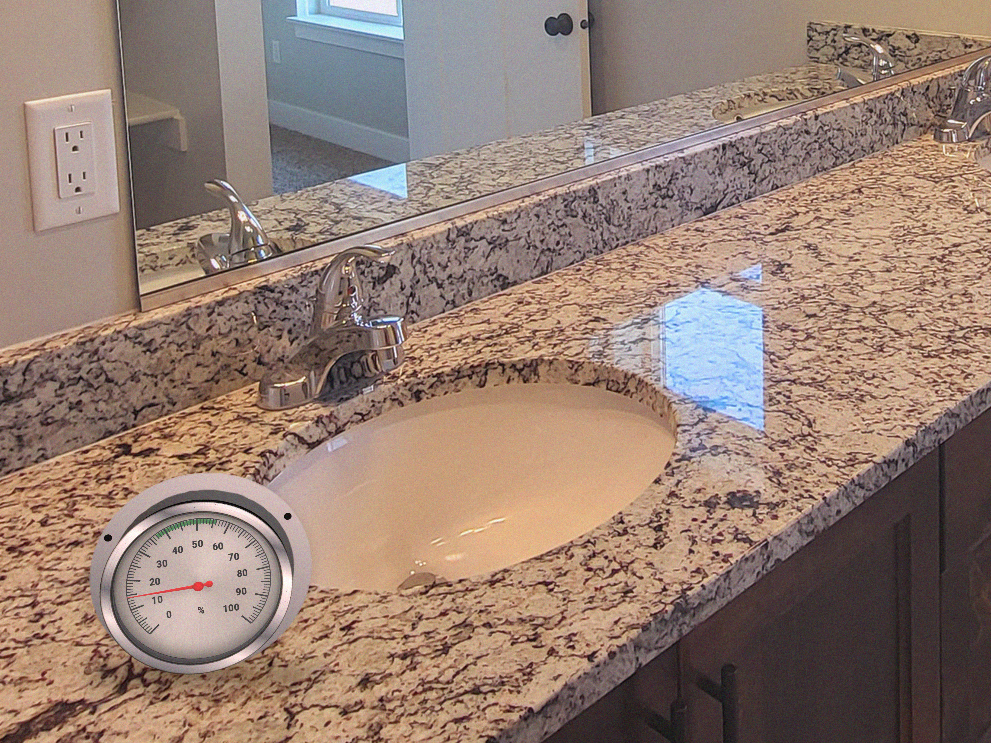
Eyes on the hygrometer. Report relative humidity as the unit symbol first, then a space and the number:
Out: % 15
